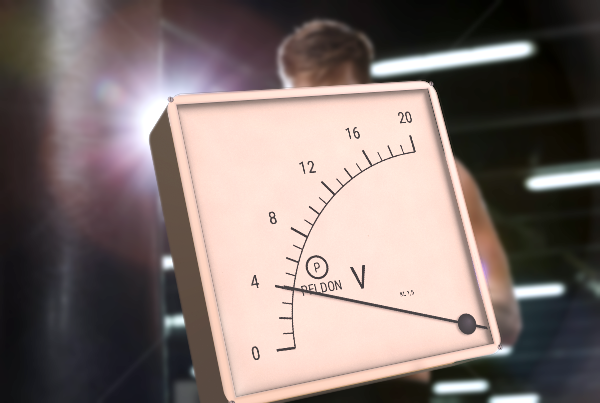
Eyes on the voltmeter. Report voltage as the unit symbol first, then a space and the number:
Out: V 4
